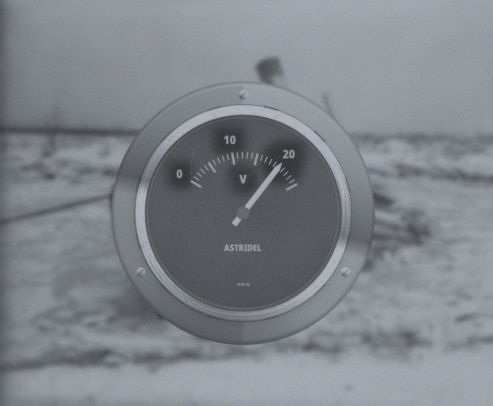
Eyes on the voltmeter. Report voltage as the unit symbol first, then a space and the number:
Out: V 20
